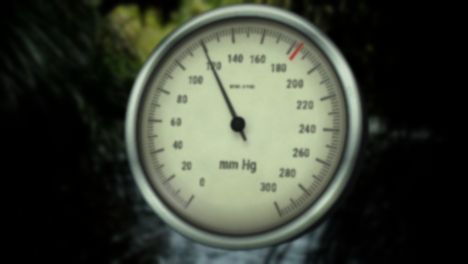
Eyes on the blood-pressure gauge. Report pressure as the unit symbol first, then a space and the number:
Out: mmHg 120
